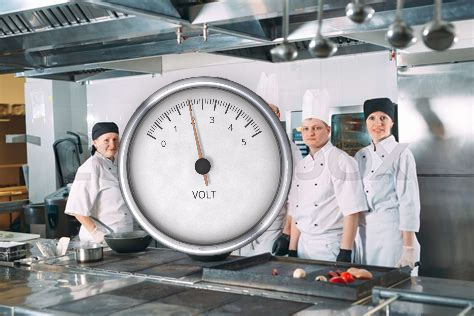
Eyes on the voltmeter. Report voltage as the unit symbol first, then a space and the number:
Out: V 2
